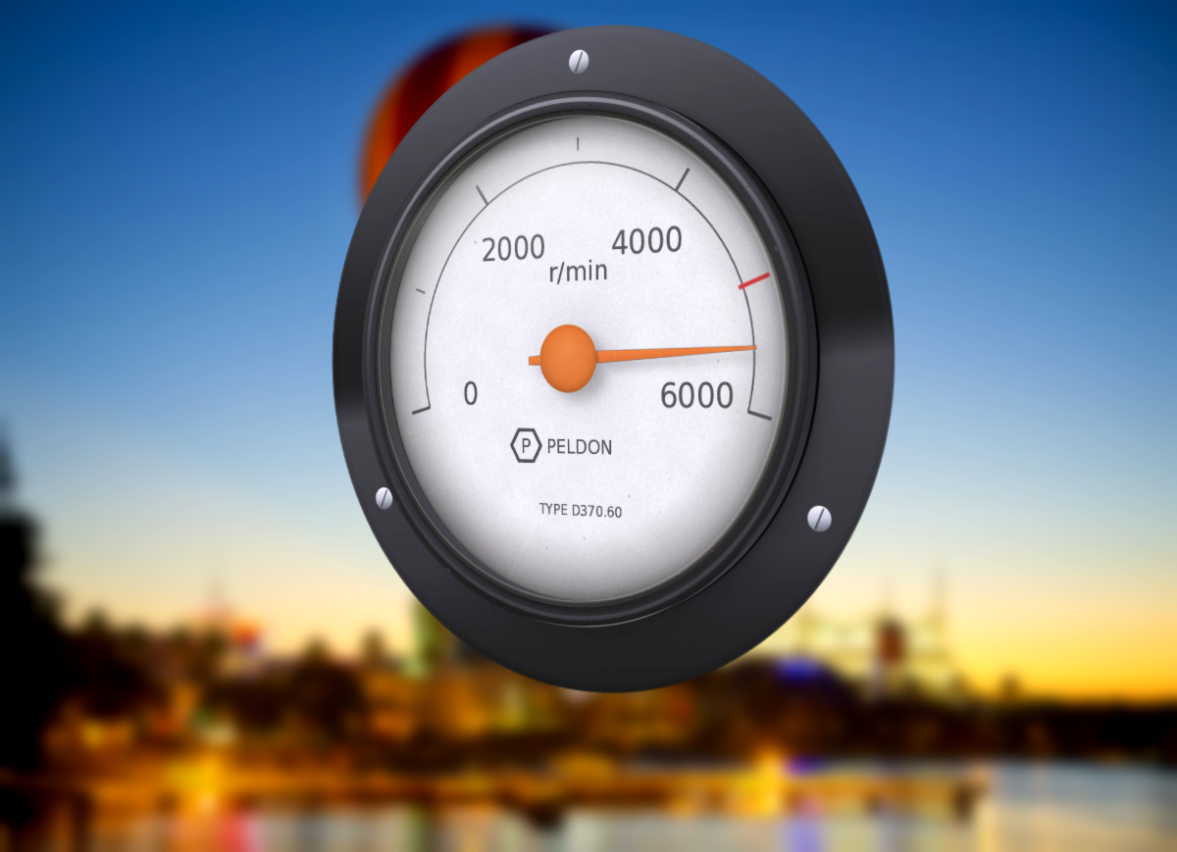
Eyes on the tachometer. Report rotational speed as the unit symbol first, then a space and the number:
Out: rpm 5500
